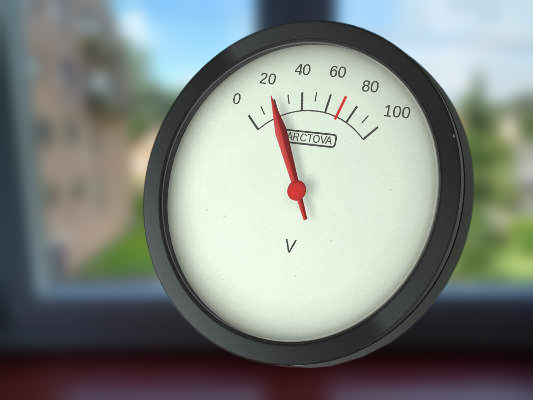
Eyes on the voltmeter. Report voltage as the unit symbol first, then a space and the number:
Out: V 20
